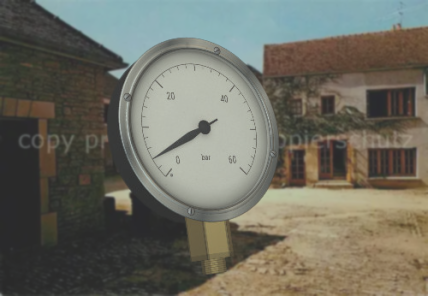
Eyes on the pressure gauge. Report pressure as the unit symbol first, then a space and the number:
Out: bar 4
